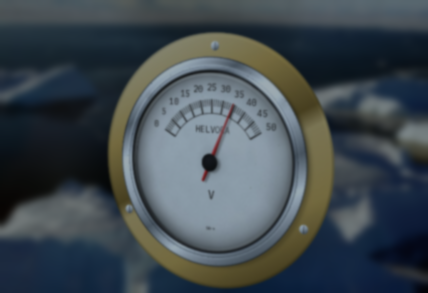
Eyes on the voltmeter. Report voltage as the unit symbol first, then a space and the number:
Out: V 35
